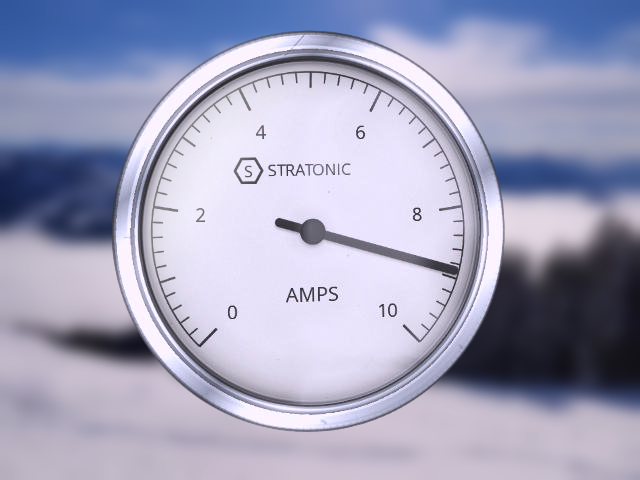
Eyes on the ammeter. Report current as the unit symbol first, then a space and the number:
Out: A 8.9
